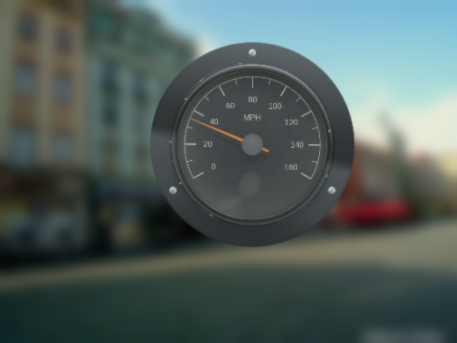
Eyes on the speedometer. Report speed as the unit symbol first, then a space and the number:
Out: mph 35
